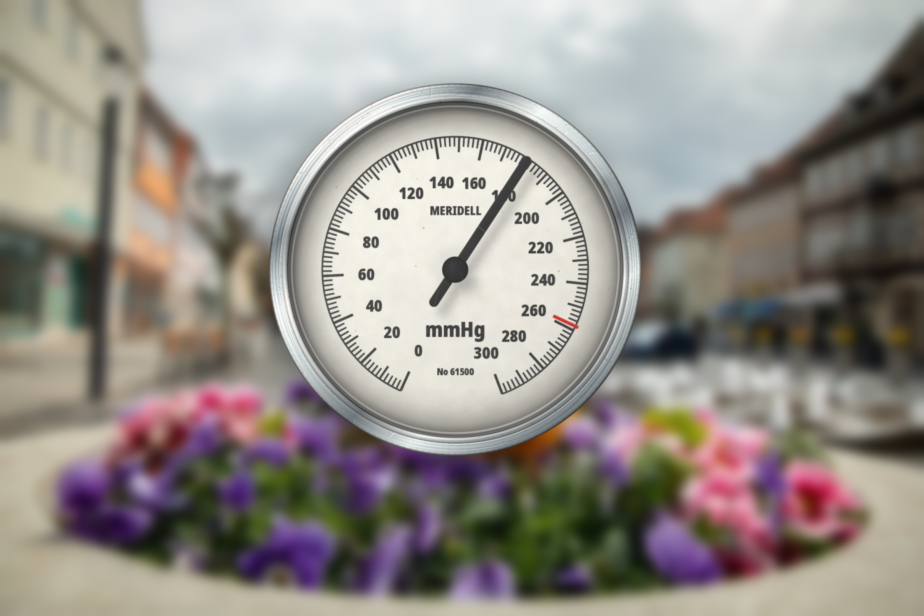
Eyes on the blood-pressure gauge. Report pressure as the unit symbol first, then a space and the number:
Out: mmHg 180
